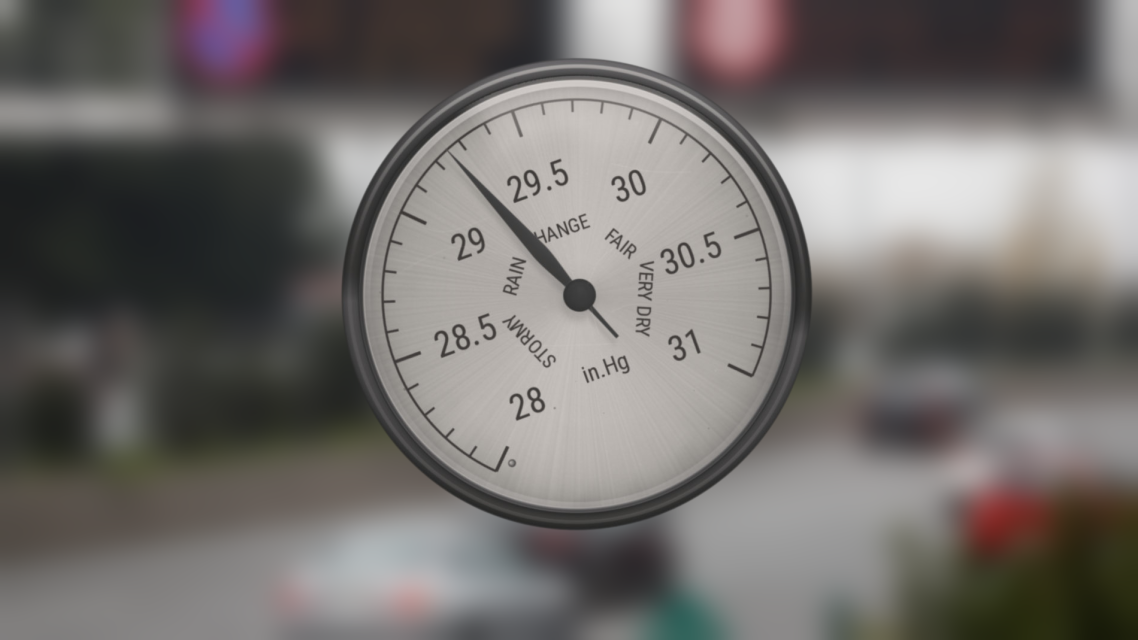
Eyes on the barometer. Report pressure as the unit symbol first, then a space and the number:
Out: inHg 29.25
